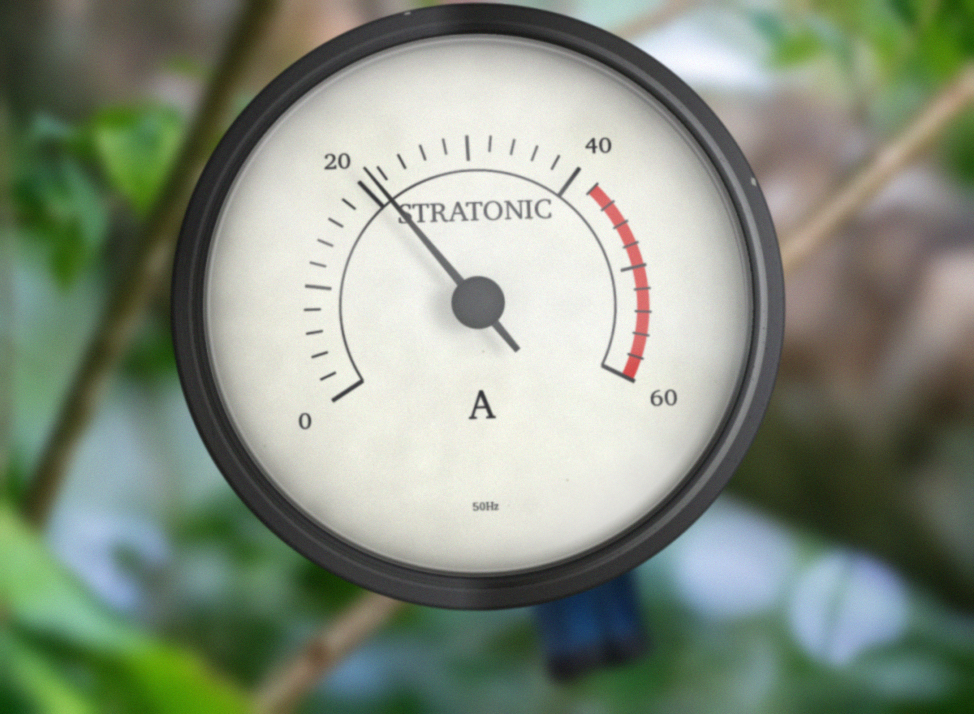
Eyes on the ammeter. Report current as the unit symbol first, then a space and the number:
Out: A 21
